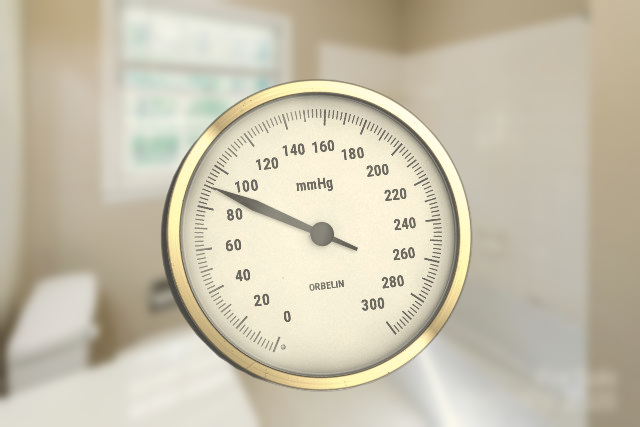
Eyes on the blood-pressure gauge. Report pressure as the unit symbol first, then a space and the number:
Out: mmHg 90
